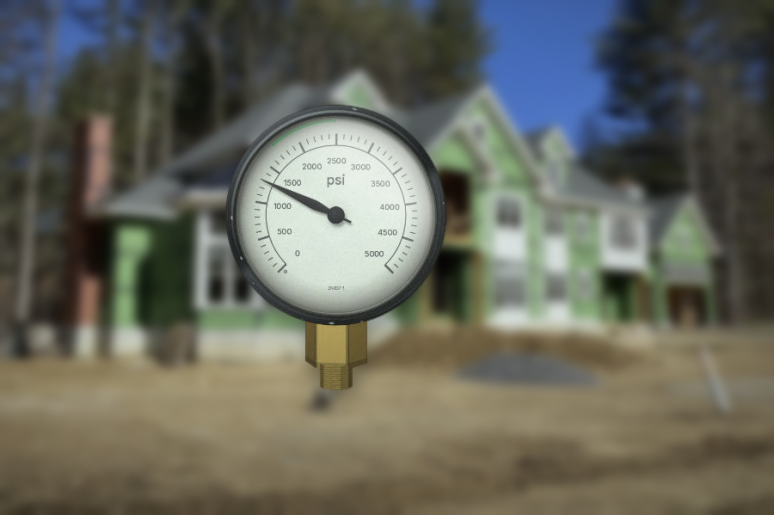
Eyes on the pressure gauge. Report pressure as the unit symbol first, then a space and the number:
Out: psi 1300
